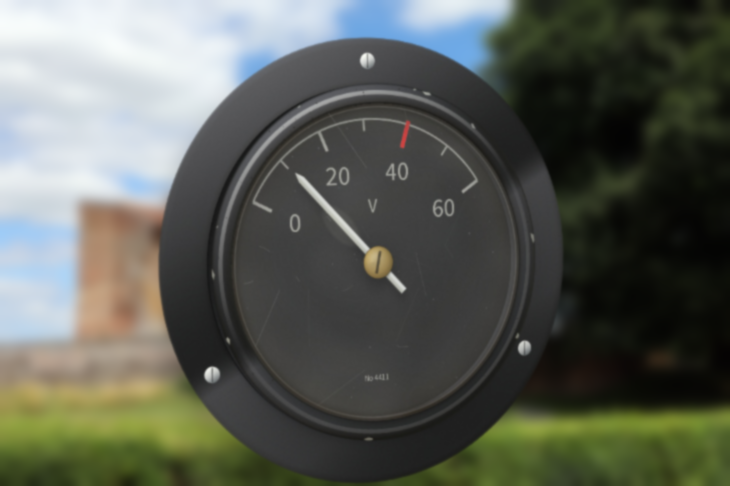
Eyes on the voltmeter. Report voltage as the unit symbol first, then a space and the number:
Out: V 10
